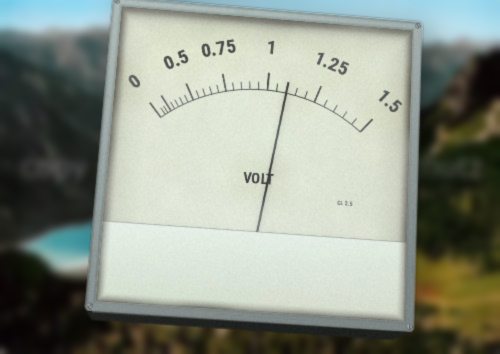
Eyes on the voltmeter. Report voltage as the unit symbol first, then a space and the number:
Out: V 1.1
